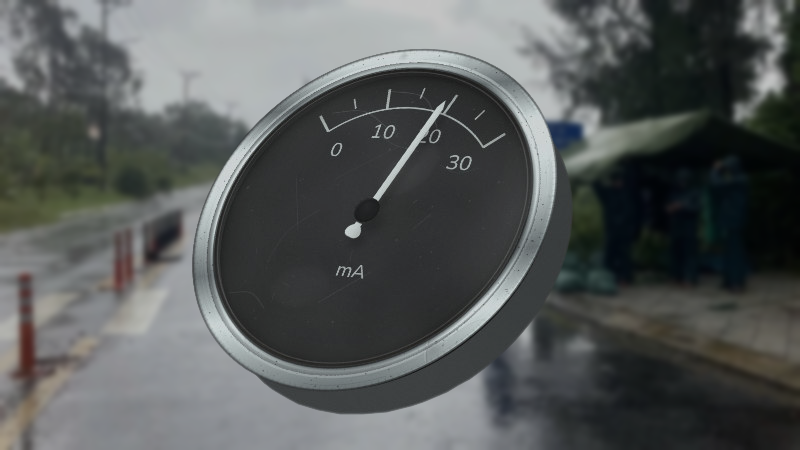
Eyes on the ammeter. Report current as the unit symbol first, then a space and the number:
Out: mA 20
